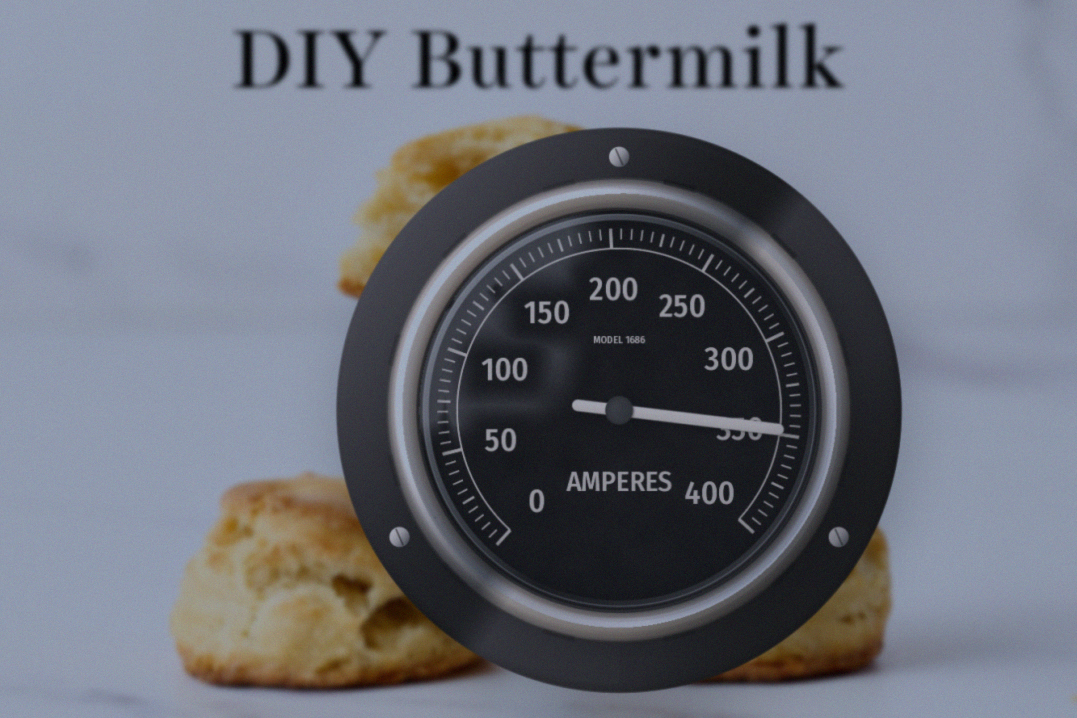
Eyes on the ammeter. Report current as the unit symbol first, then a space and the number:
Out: A 347.5
